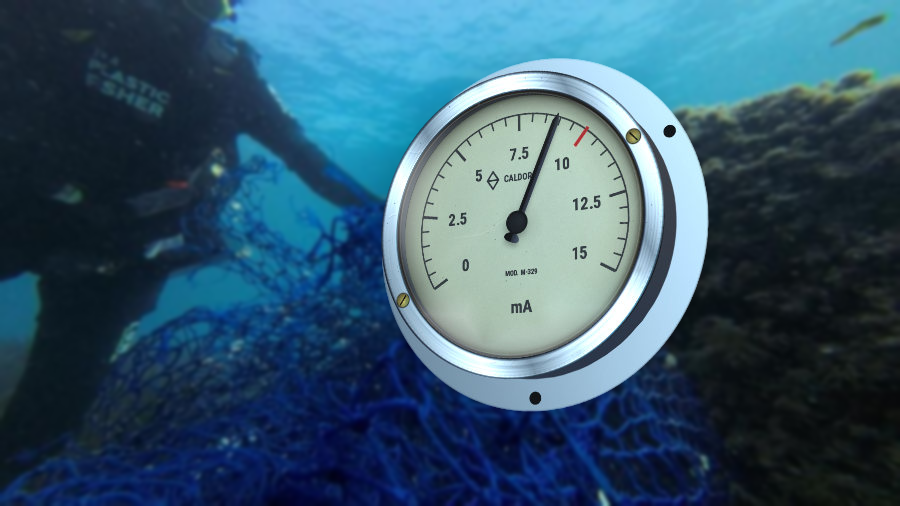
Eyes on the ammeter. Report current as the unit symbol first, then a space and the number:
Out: mA 9
